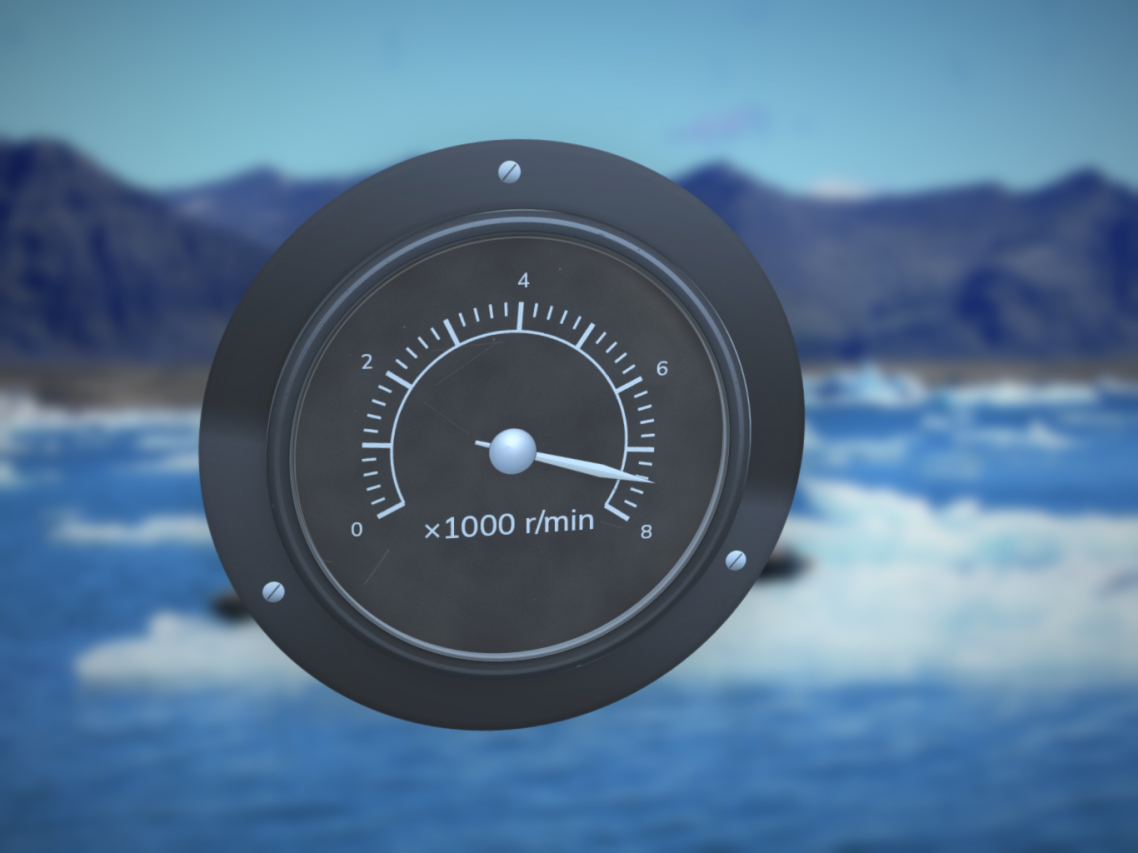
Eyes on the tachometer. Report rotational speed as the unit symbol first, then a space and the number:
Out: rpm 7400
